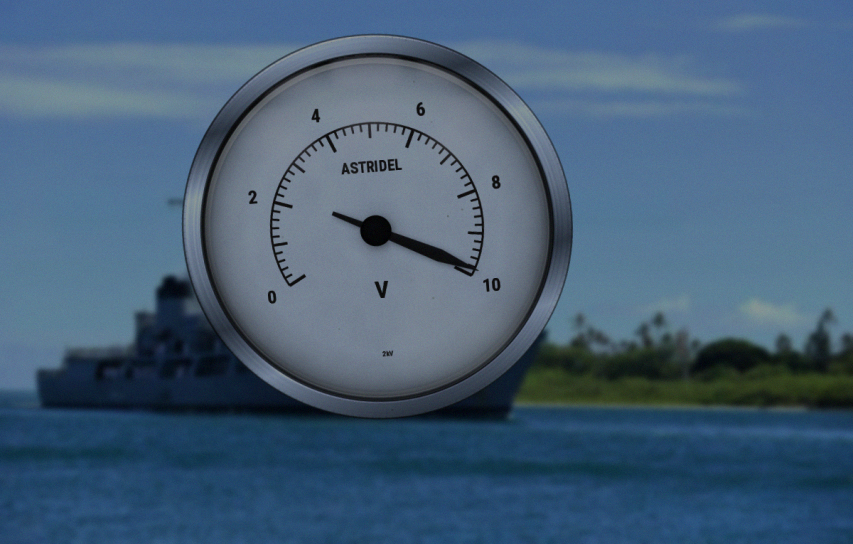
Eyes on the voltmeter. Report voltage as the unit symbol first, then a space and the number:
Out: V 9.8
